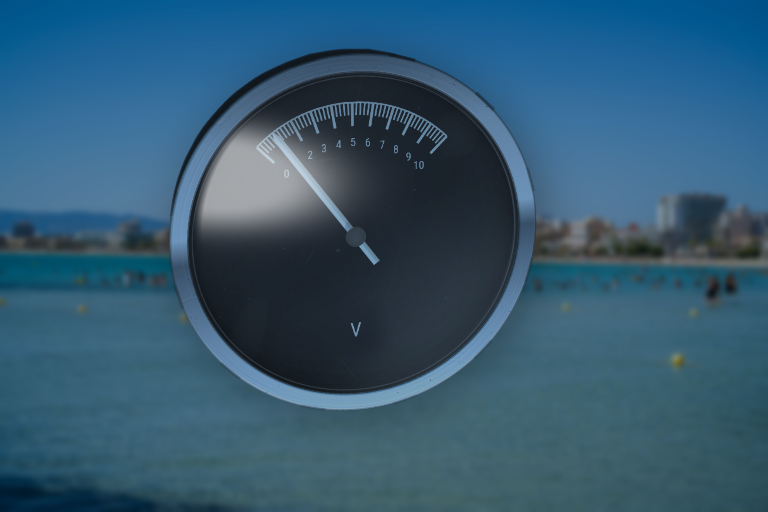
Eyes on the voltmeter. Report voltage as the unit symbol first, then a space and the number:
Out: V 1
